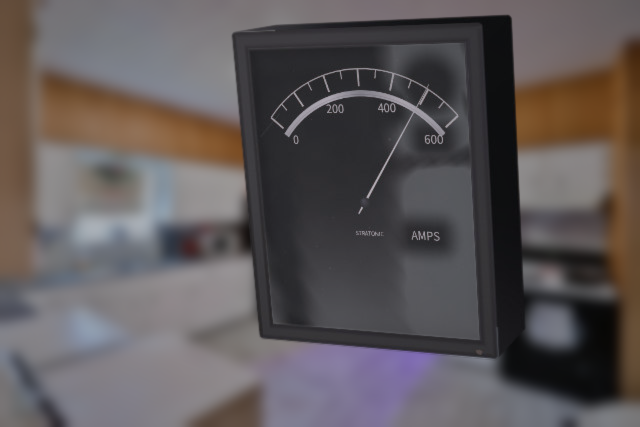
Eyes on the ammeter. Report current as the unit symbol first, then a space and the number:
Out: A 500
